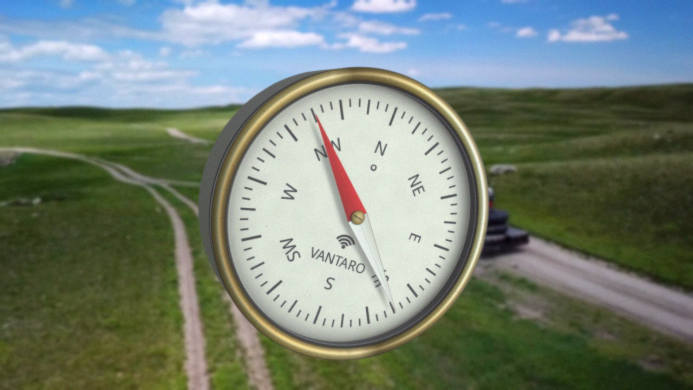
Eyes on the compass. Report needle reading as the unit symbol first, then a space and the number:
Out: ° 315
